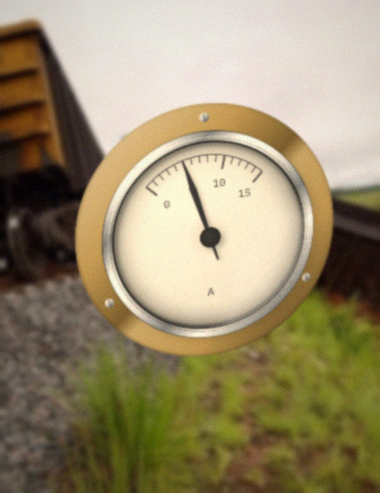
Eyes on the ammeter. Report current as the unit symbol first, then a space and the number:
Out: A 5
